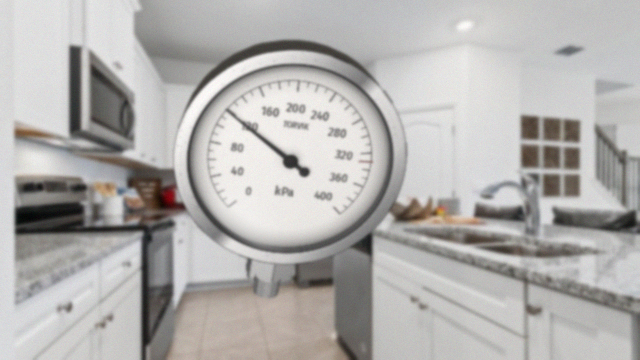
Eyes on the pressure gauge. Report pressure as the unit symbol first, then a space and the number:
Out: kPa 120
